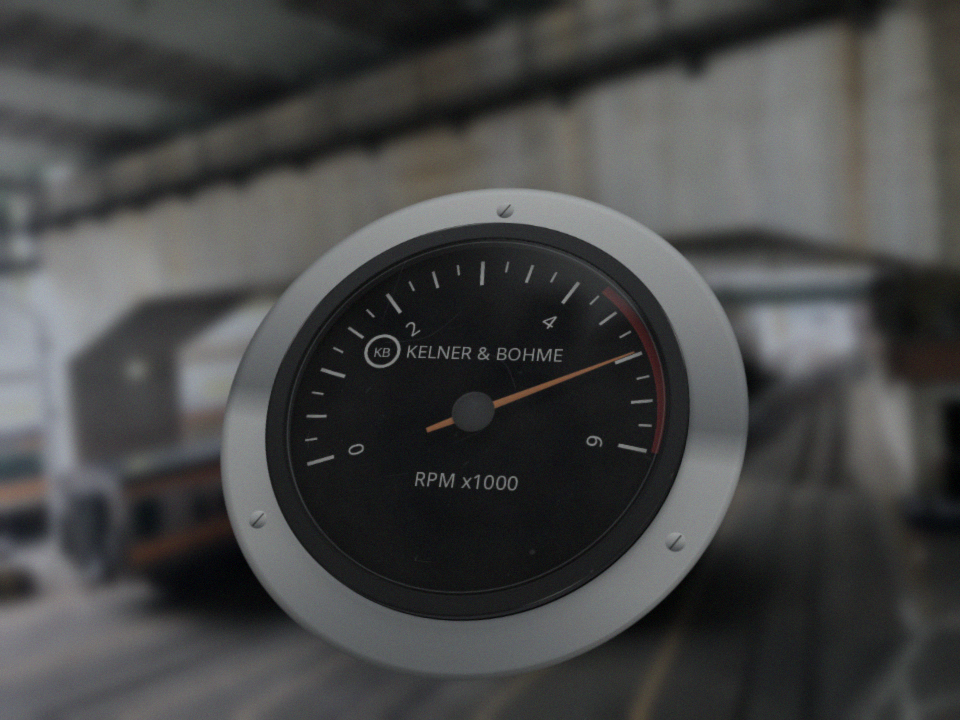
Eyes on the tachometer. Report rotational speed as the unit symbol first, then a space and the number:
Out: rpm 5000
